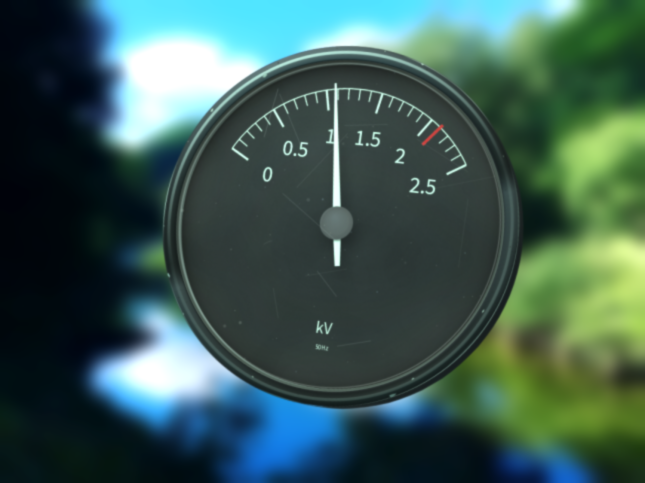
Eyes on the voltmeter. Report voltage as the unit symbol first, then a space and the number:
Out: kV 1.1
